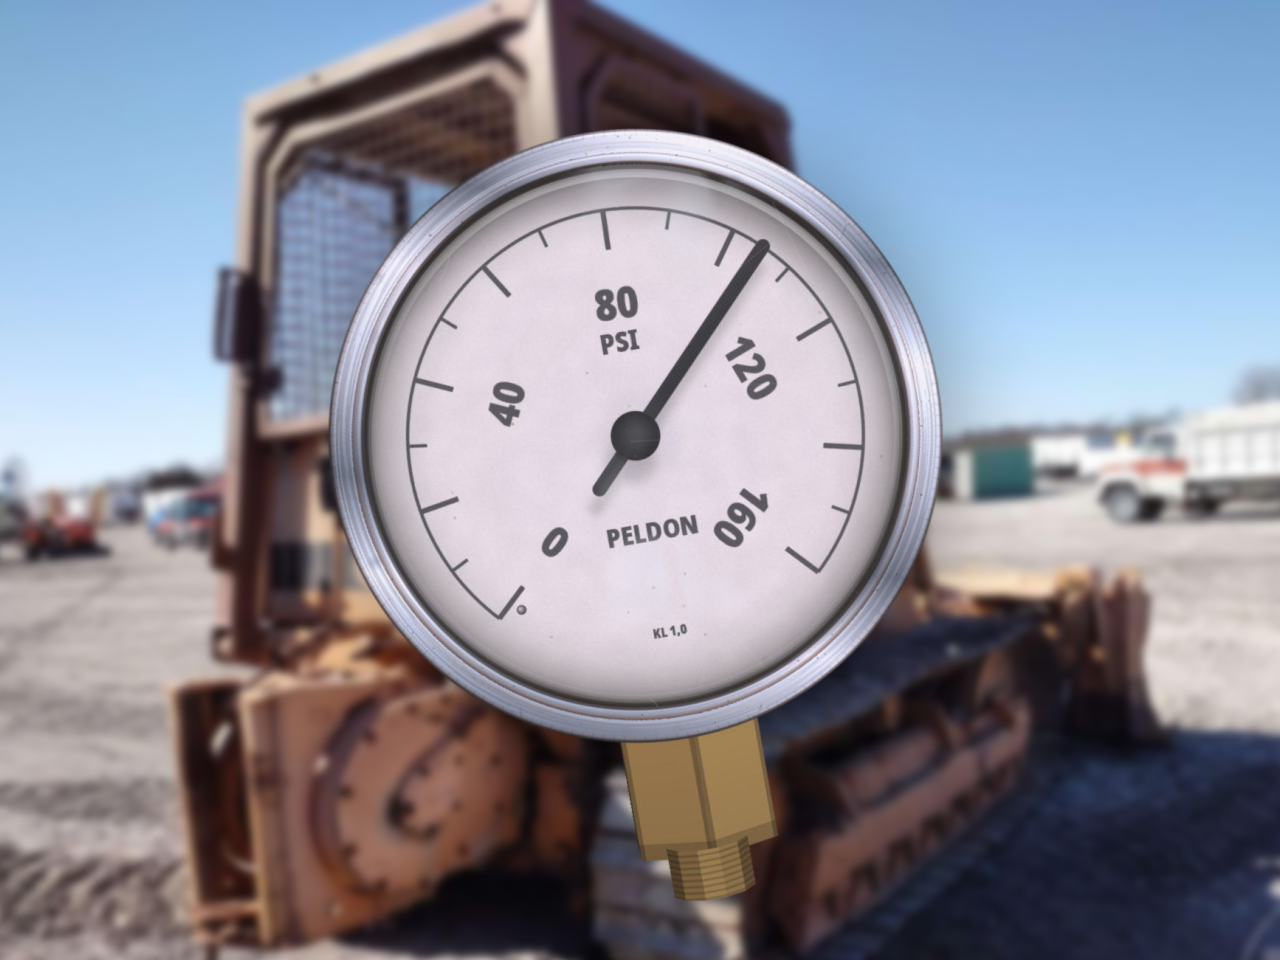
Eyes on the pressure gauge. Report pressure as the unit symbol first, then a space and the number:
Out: psi 105
